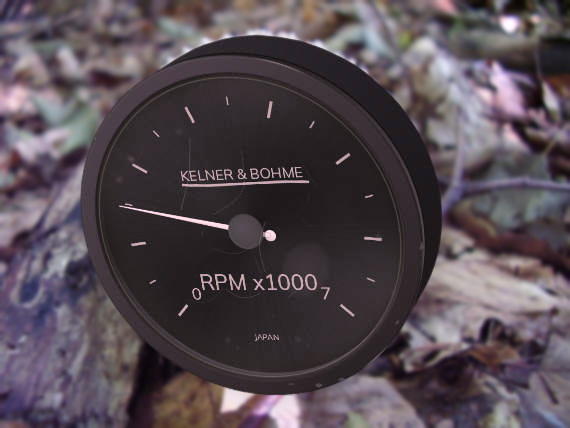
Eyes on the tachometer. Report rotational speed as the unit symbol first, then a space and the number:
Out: rpm 1500
